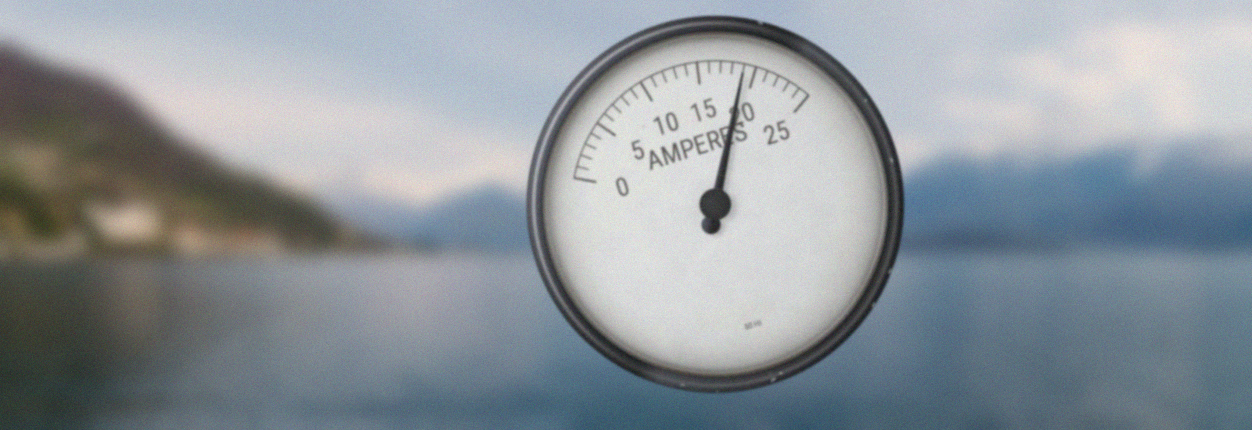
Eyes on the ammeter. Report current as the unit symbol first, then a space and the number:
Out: A 19
